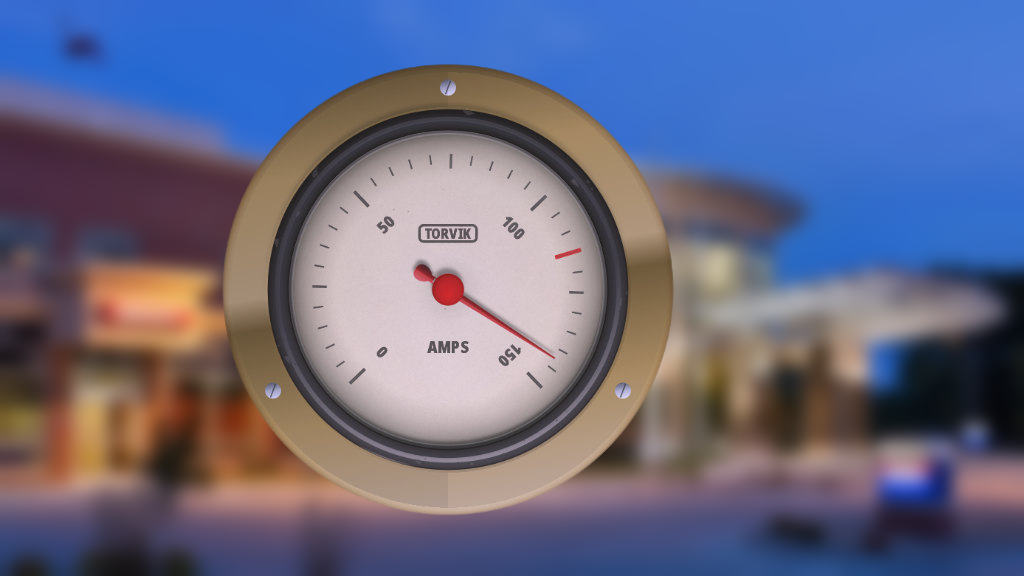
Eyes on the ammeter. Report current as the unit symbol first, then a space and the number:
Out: A 142.5
